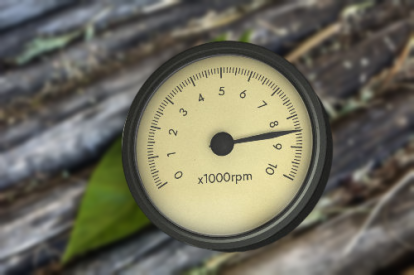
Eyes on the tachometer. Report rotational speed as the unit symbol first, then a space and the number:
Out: rpm 8500
